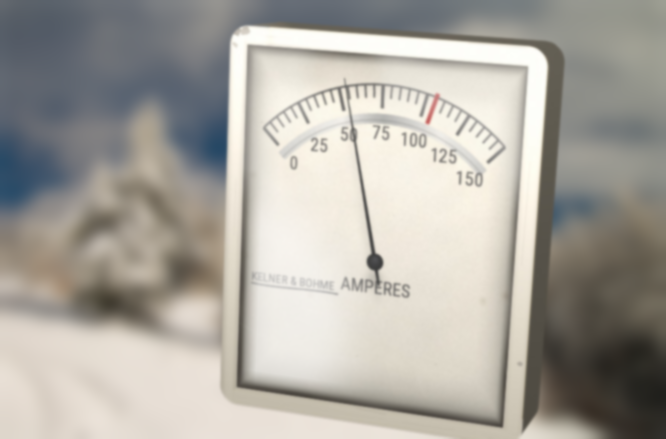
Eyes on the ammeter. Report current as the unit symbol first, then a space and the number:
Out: A 55
